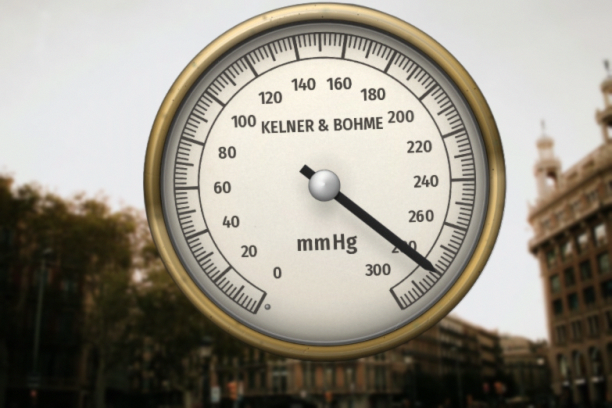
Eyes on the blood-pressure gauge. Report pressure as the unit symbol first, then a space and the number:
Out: mmHg 280
